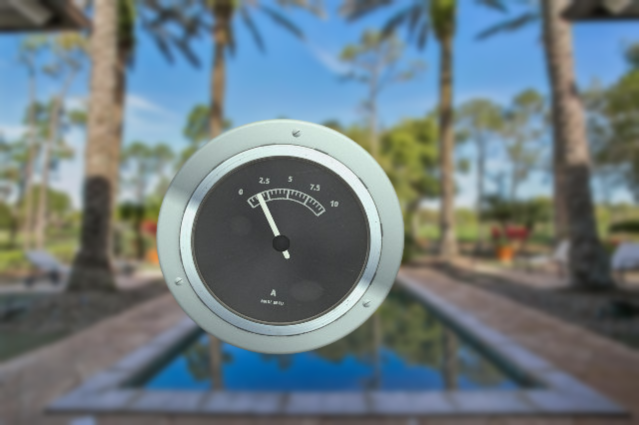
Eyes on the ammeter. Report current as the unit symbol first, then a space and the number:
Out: A 1.5
